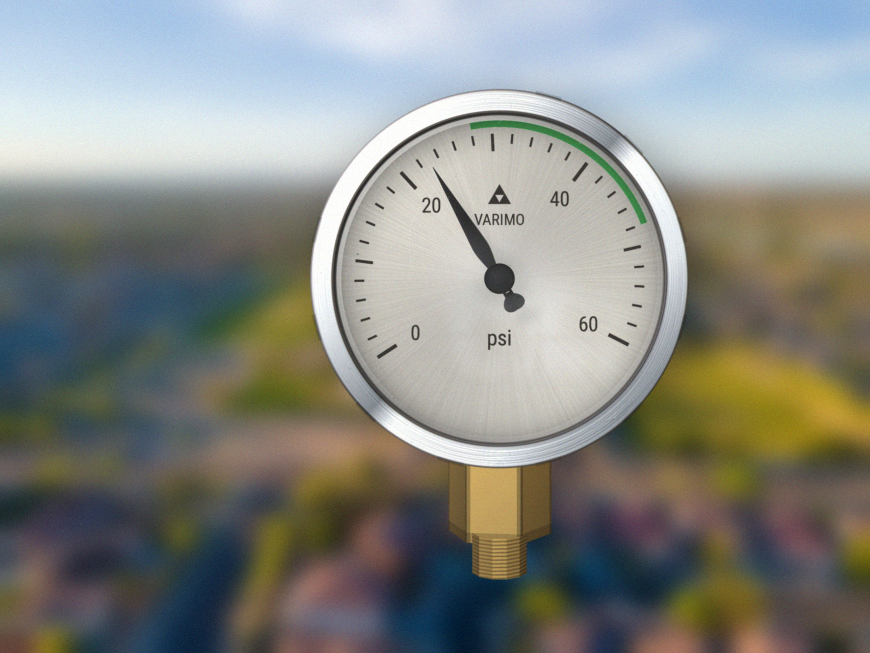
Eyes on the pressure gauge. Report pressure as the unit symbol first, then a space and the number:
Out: psi 23
